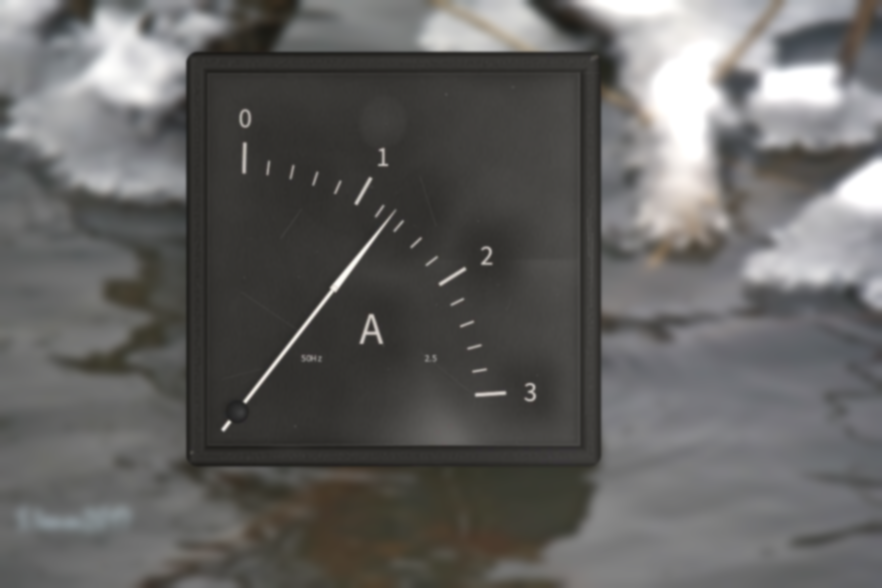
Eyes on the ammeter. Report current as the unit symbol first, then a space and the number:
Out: A 1.3
